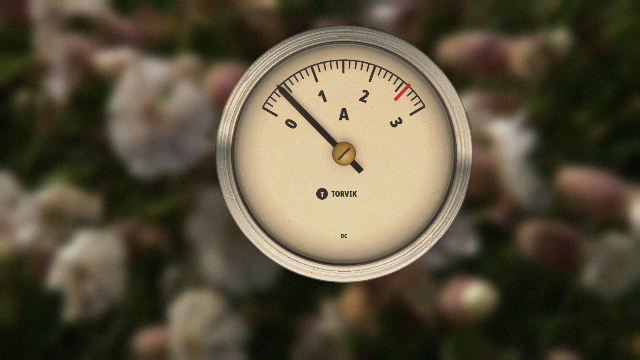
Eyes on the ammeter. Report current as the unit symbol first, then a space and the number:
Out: A 0.4
